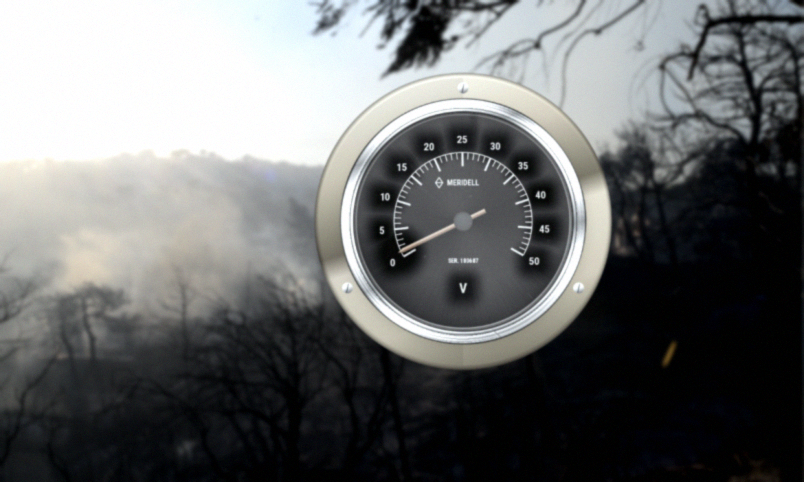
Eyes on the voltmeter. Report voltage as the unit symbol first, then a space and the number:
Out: V 1
